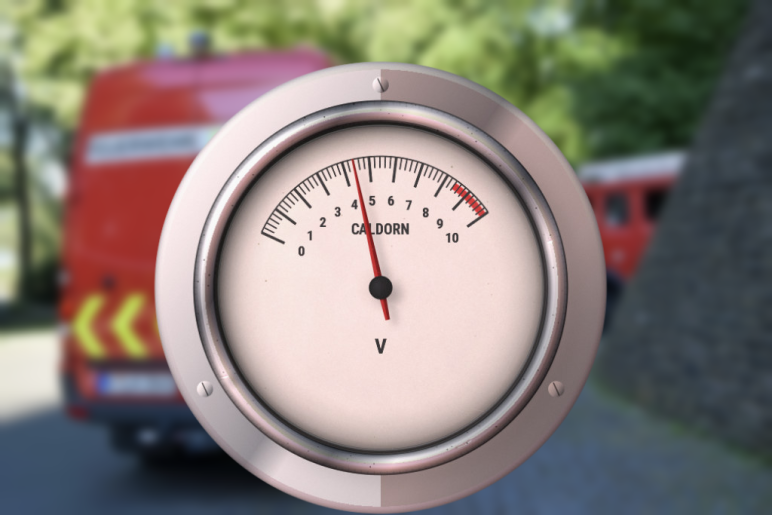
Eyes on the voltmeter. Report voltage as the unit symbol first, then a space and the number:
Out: V 4.4
